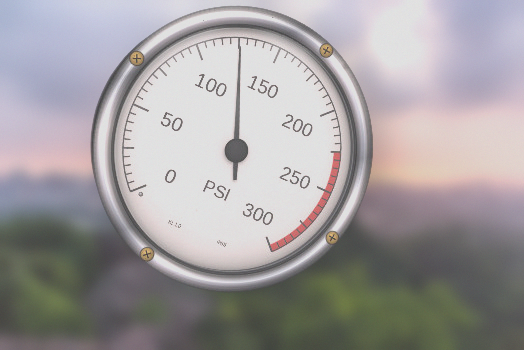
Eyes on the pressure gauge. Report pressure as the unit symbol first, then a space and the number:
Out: psi 125
